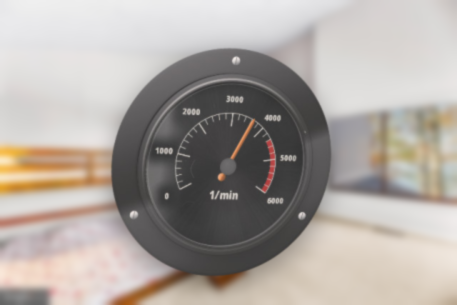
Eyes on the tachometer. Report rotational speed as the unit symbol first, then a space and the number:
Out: rpm 3600
